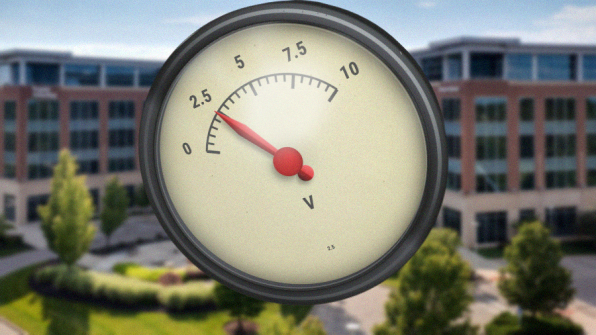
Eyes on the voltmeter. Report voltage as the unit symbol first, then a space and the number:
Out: V 2.5
